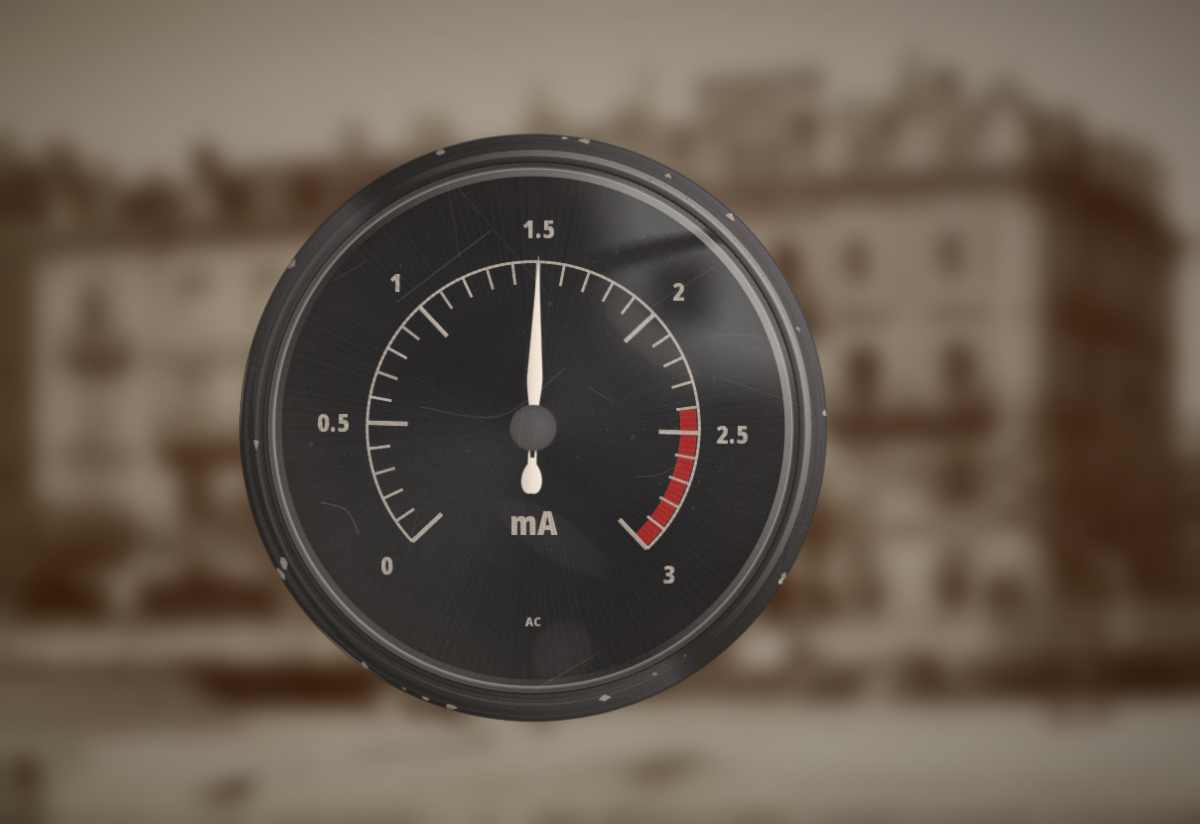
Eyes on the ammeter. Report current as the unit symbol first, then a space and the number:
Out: mA 1.5
